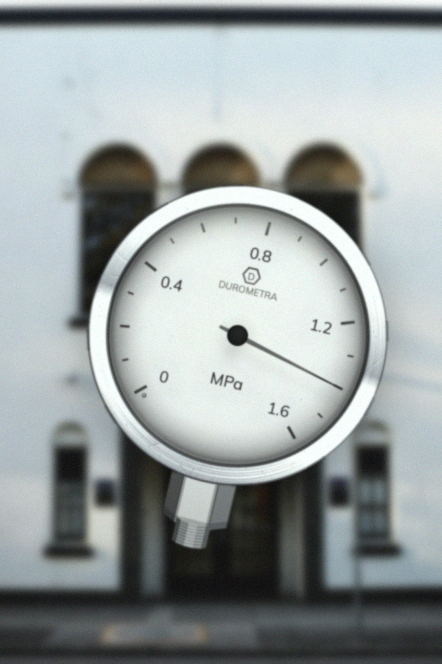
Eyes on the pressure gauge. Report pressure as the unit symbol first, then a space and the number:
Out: MPa 1.4
